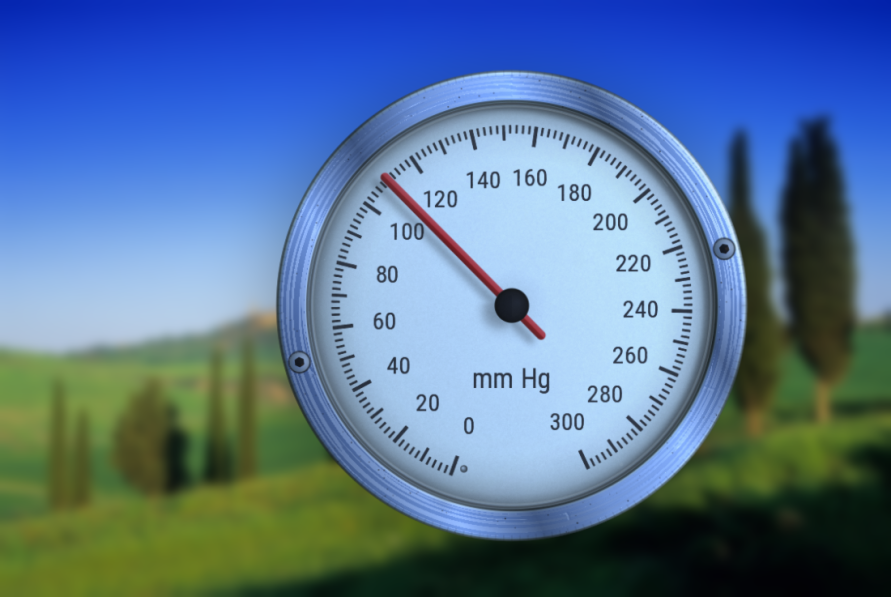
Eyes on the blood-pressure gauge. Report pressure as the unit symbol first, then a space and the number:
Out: mmHg 110
